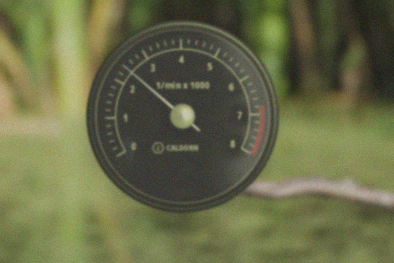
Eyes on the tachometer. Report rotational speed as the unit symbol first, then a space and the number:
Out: rpm 2400
